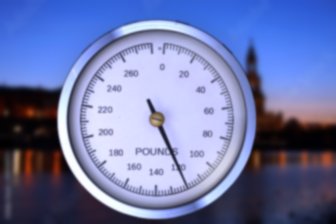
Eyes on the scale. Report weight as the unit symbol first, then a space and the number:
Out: lb 120
